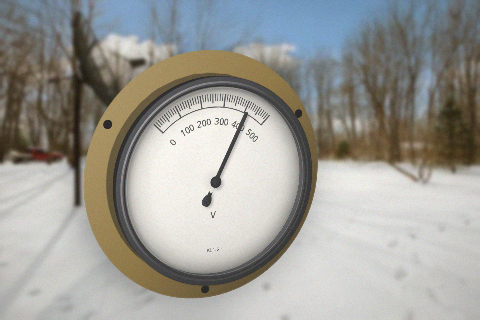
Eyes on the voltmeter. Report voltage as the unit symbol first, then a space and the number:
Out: V 400
